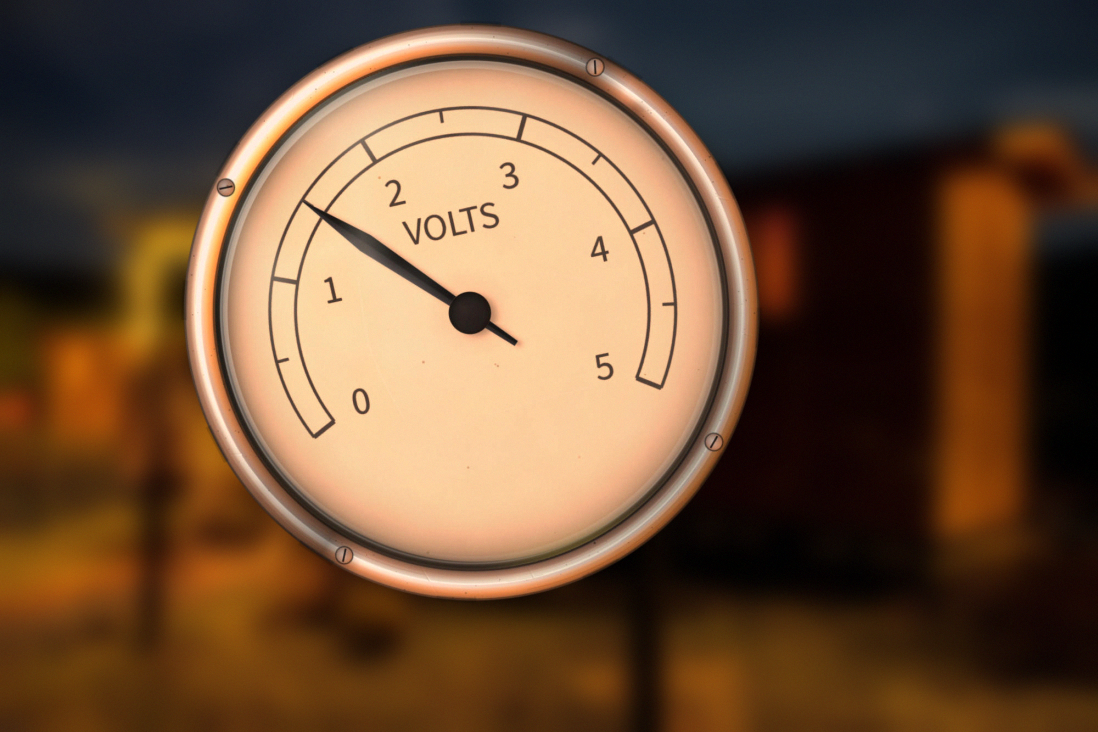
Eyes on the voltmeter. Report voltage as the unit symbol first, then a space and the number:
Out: V 1.5
